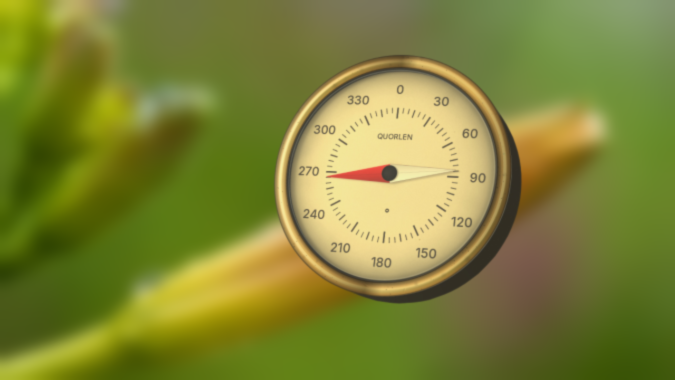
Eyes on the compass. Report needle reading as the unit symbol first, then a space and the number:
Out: ° 265
